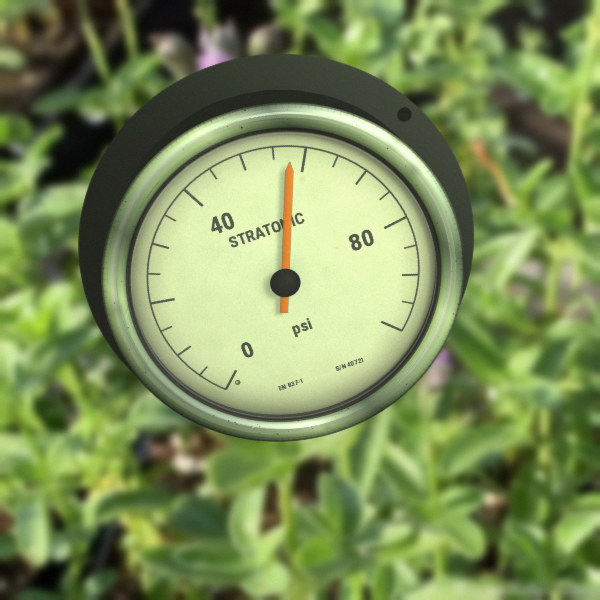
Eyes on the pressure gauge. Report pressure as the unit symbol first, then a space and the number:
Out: psi 57.5
